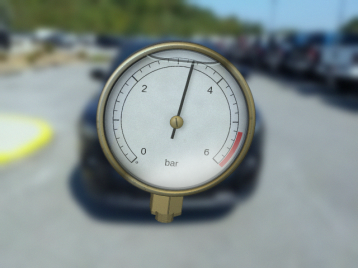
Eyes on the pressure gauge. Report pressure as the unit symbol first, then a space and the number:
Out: bar 3.3
